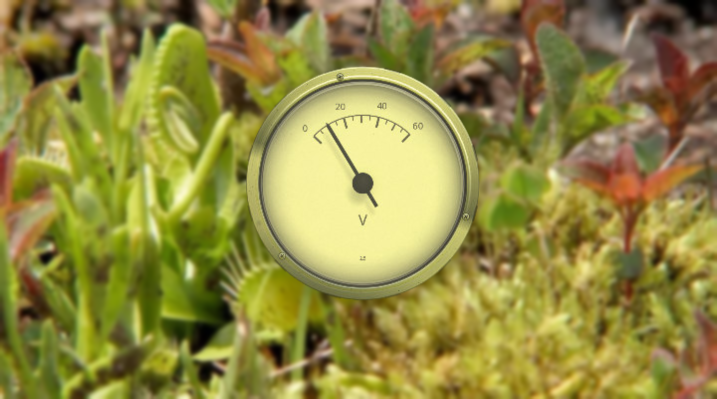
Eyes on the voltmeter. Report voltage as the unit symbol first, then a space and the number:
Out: V 10
